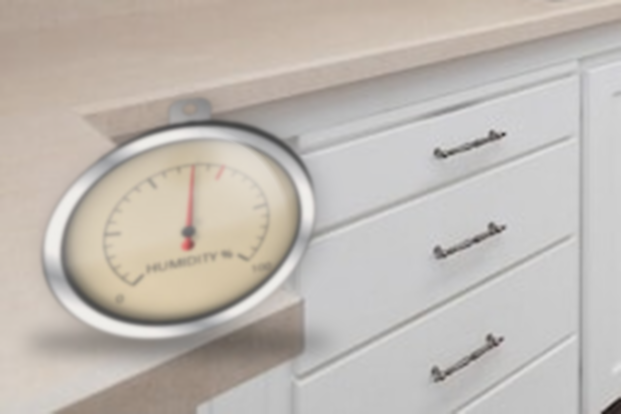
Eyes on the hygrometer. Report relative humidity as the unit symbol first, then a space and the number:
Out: % 52
